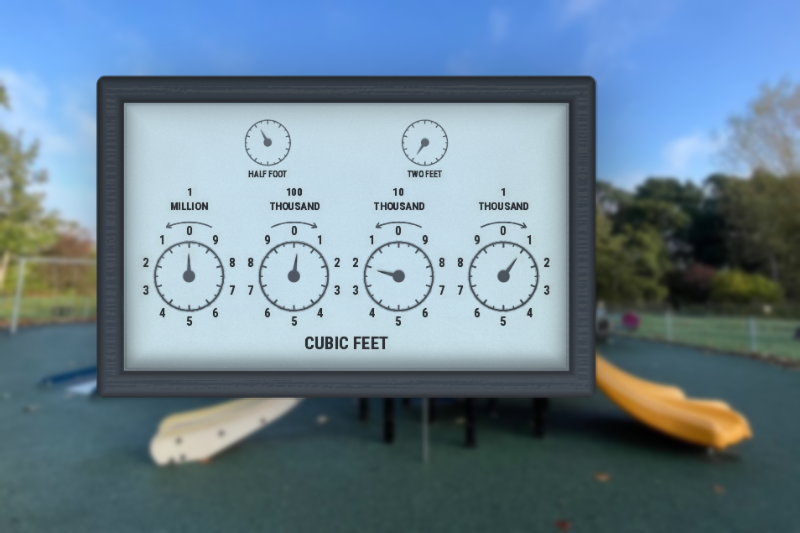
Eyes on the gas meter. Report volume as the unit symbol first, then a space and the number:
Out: ft³ 2100
